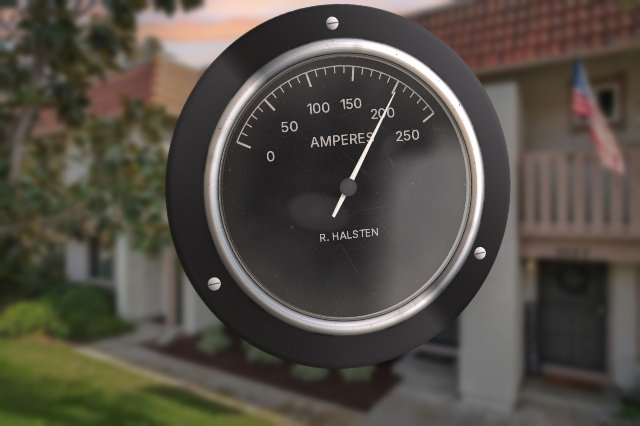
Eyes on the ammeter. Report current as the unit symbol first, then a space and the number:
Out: A 200
